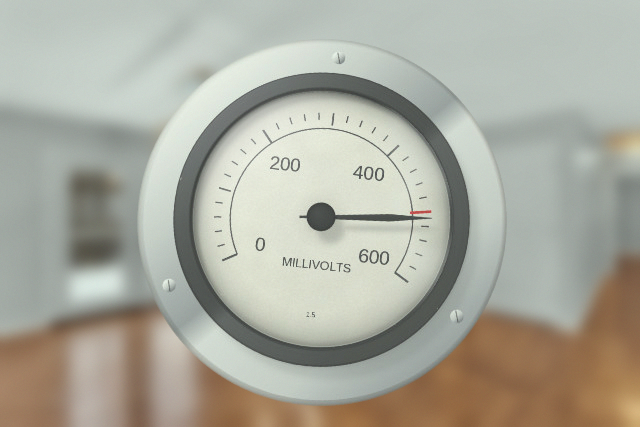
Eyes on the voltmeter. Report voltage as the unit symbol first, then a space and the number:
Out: mV 510
